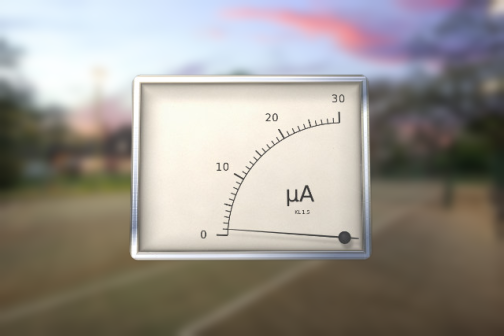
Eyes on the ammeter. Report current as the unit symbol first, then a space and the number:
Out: µA 1
